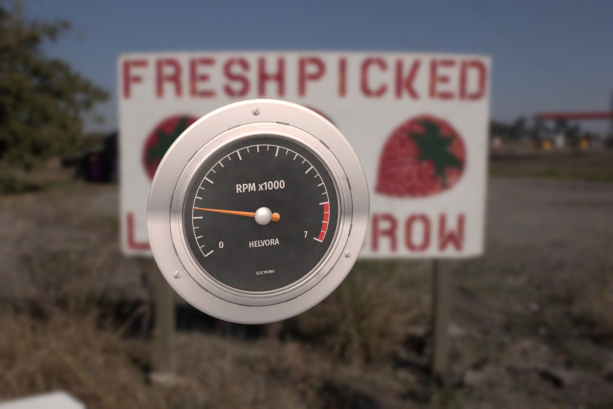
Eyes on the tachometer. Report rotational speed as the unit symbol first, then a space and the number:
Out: rpm 1250
